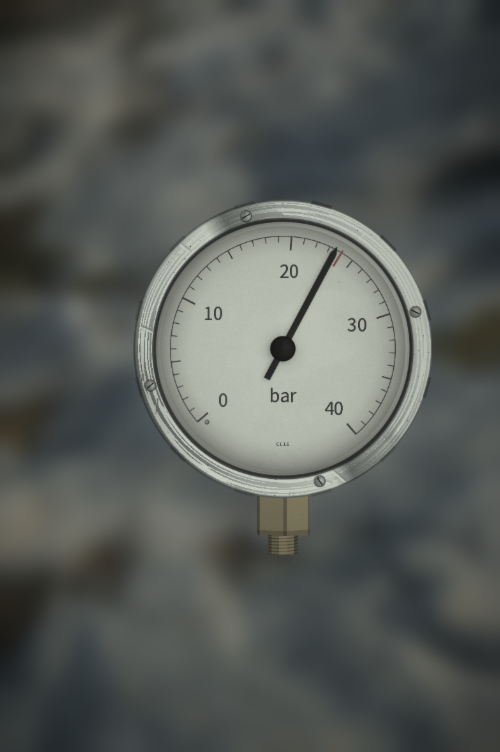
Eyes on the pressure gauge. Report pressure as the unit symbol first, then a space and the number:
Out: bar 23.5
